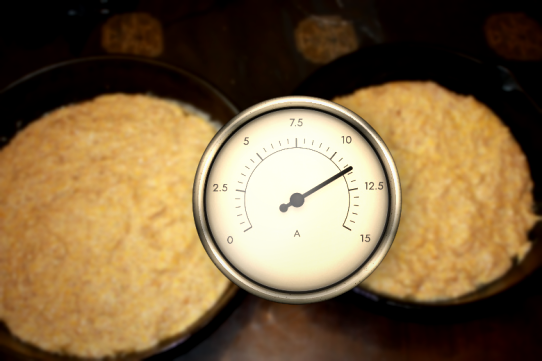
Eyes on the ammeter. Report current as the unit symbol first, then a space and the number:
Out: A 11.25
